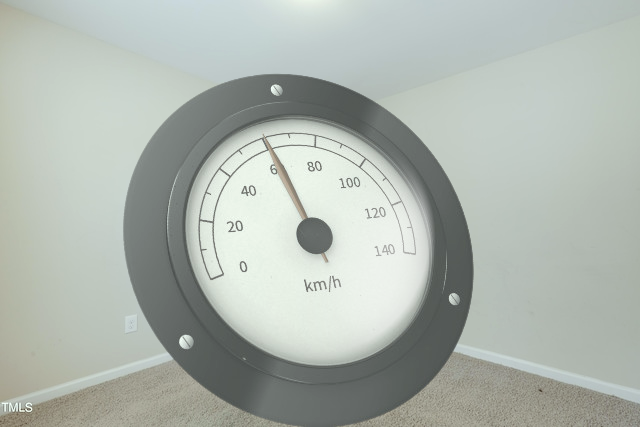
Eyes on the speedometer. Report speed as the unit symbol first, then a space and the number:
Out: km/h 60
